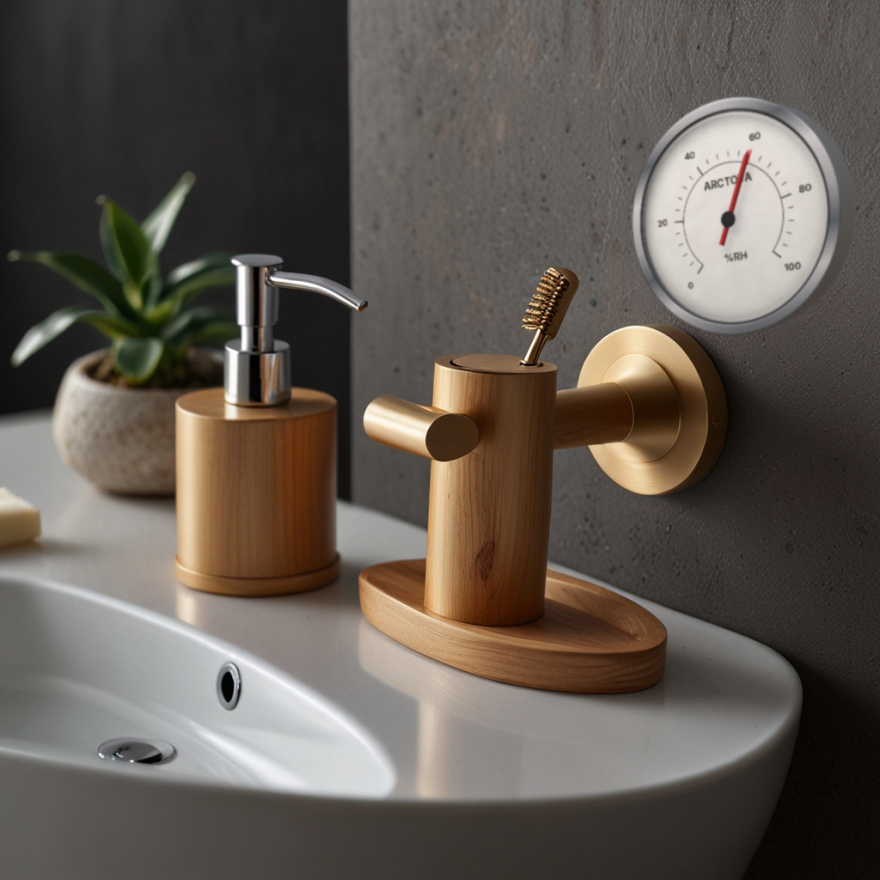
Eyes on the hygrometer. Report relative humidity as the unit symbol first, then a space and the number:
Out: % 60
